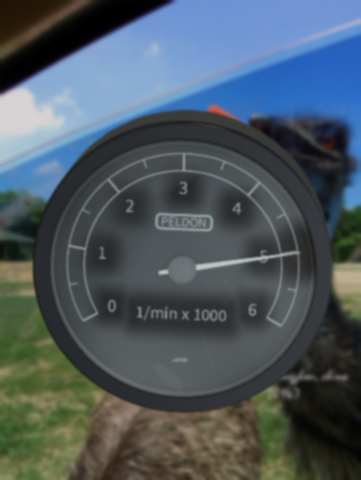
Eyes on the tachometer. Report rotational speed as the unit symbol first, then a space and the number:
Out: rpm 5000
